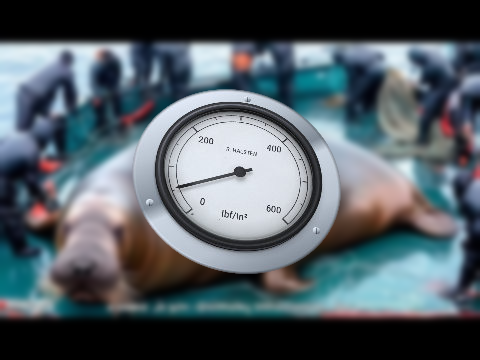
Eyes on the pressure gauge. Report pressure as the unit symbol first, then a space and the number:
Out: psi 50
